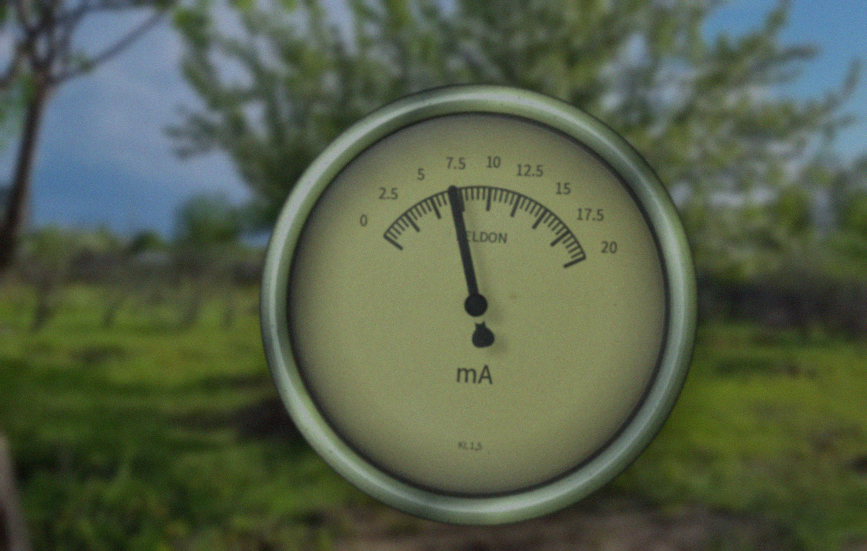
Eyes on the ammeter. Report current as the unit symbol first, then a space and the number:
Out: mA 7
